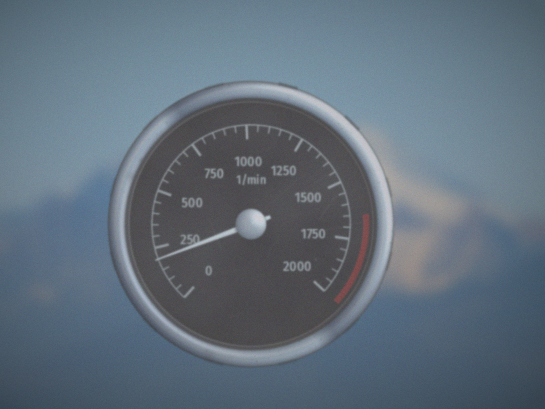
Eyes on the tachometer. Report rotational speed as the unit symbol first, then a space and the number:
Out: rpm 200
